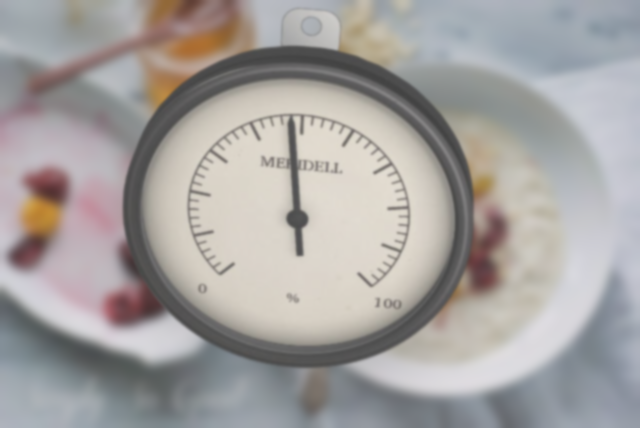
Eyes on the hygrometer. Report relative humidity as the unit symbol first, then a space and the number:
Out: % 48
